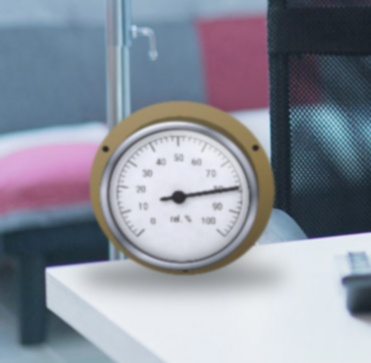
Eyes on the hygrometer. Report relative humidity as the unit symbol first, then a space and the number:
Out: % 80
